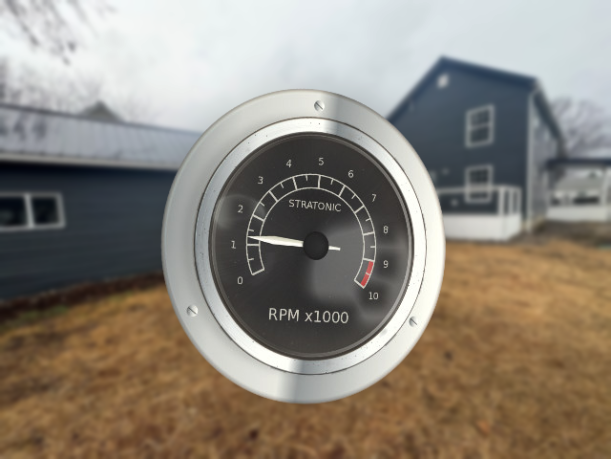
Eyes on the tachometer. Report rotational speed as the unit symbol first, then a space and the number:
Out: rpm 1250
